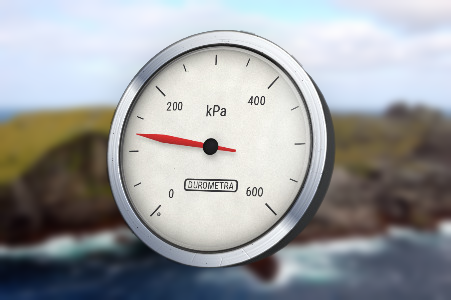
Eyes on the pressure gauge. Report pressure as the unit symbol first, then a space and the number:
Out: kPa 125
